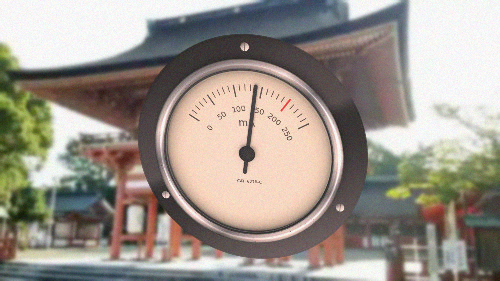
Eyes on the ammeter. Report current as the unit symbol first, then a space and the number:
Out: mA 140
